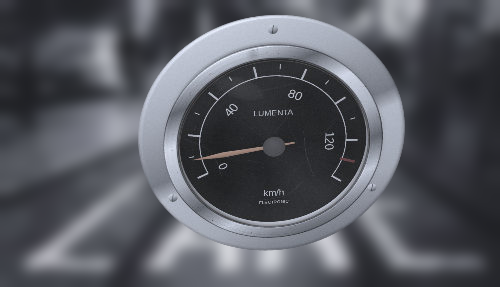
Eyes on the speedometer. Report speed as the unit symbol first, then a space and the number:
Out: km/h 10
